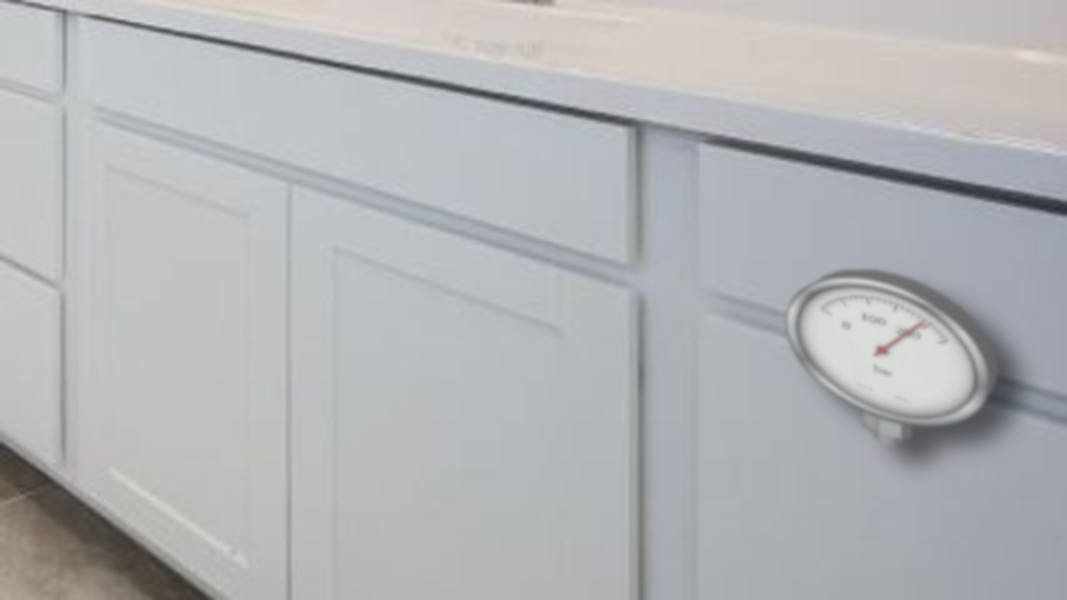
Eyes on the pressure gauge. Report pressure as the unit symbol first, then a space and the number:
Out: bar 200
